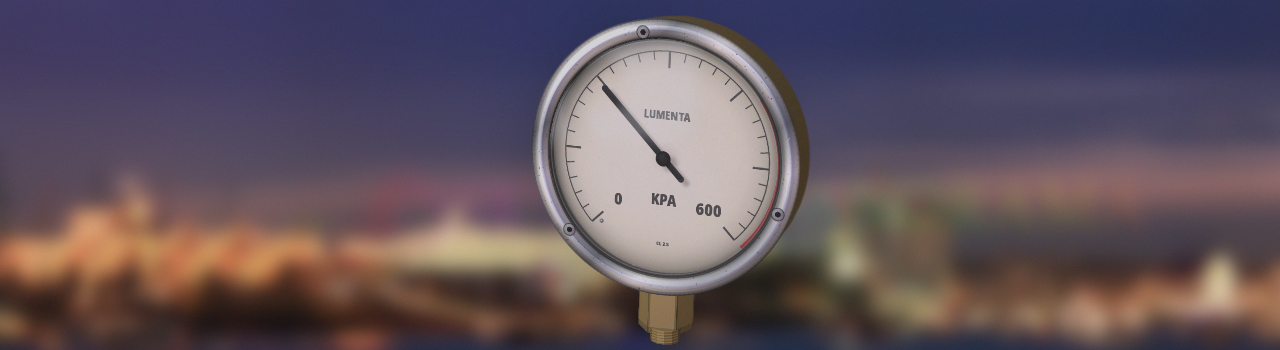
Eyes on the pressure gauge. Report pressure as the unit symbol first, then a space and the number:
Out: kPa 200
